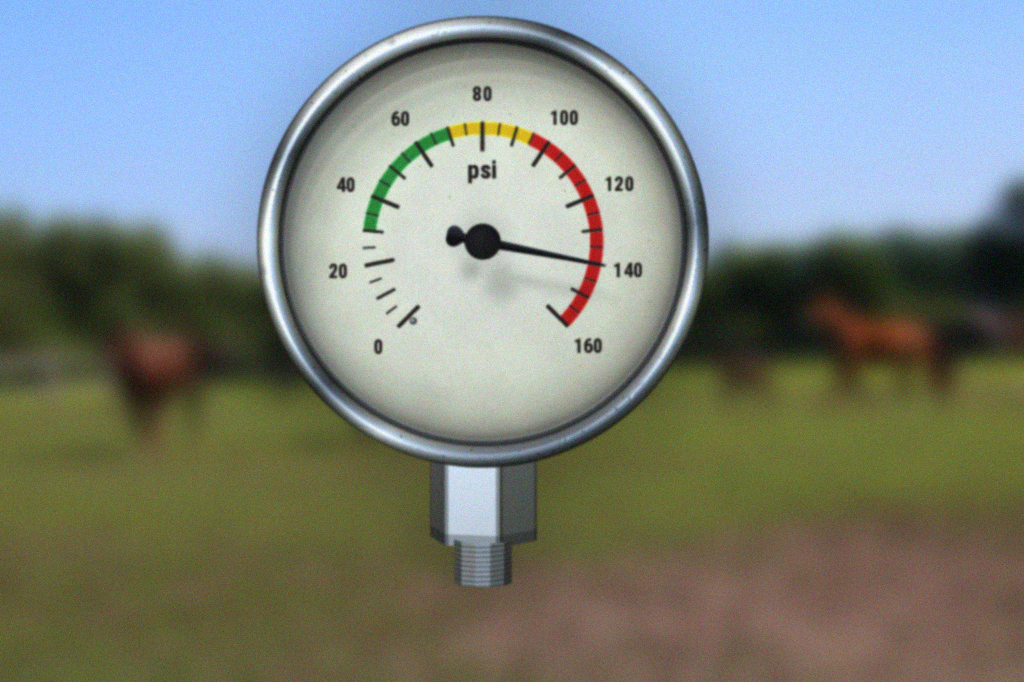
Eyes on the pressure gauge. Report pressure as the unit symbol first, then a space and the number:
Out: psi 140
